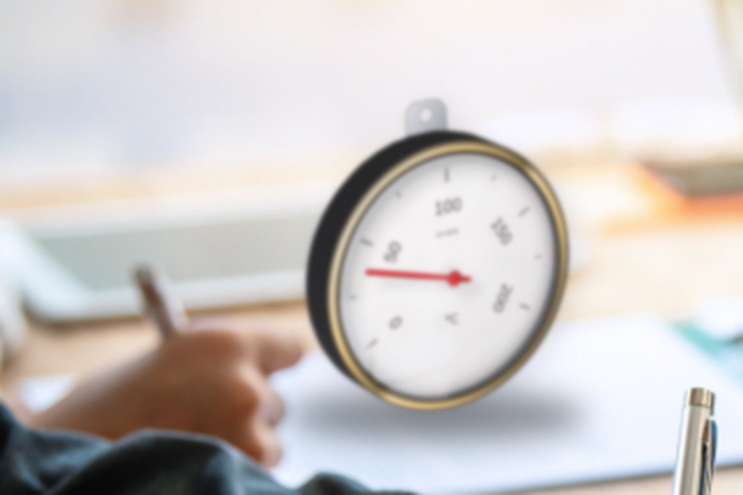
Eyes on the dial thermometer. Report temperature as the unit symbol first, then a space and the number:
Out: °C 37.5
